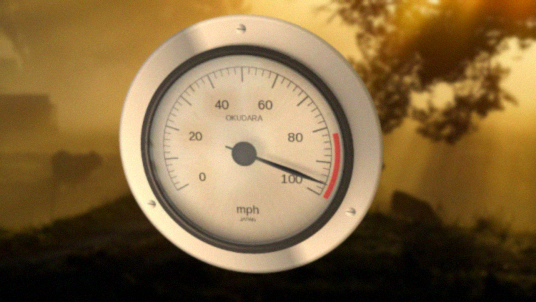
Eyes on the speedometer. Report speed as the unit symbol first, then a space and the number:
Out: mph 96
